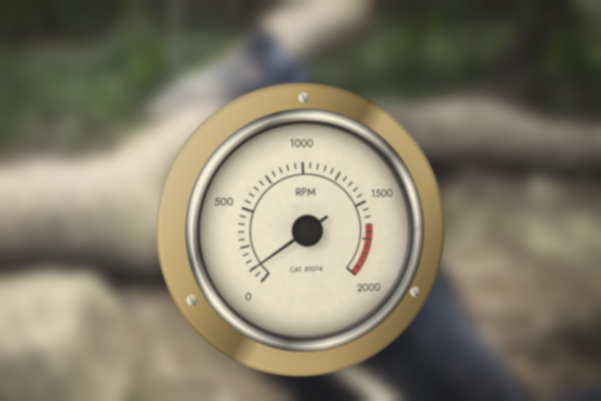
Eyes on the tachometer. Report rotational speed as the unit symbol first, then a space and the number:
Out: rpm 100
